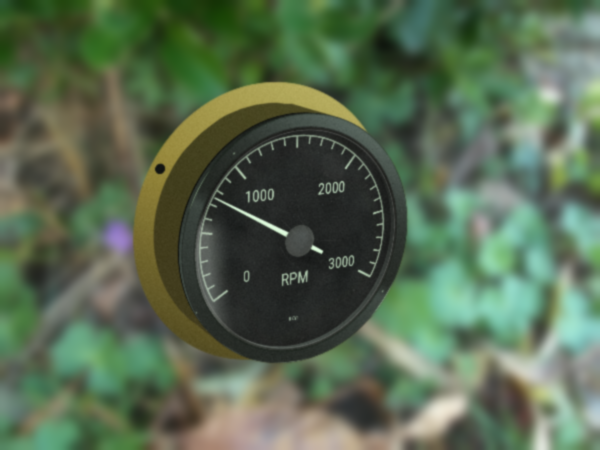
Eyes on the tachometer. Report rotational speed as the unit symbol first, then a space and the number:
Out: rpm 750
